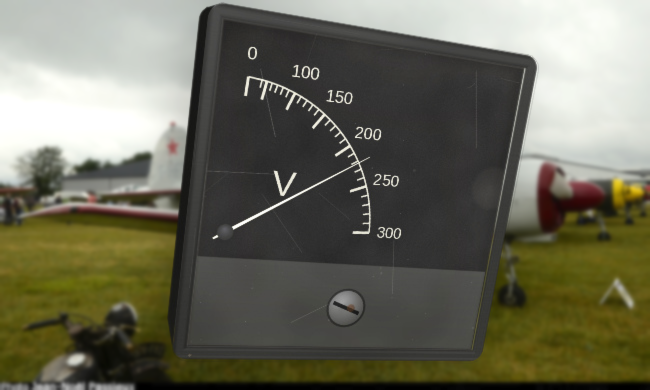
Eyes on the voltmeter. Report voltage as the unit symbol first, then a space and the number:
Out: V 220
